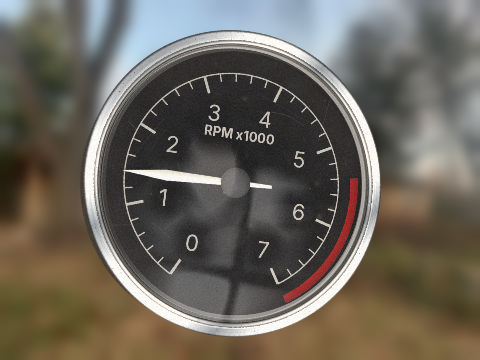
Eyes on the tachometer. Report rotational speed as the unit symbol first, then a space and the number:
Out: rpm 1400
